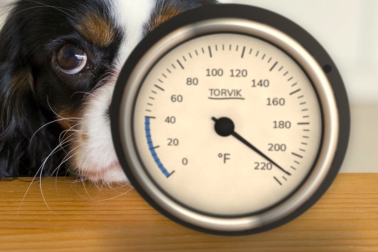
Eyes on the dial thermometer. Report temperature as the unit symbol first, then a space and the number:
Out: °F 212
